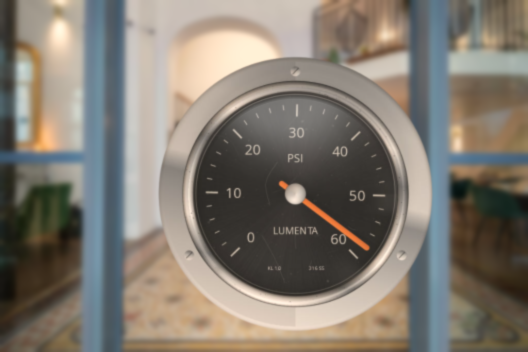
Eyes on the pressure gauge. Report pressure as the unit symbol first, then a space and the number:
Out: psi 58
